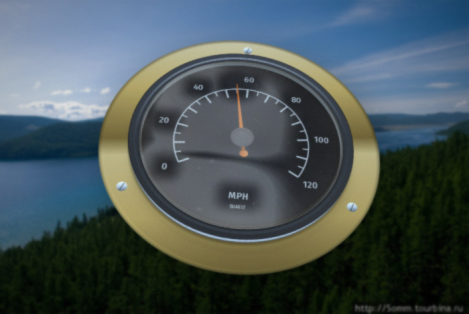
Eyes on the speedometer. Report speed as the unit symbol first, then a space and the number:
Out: mph 55
